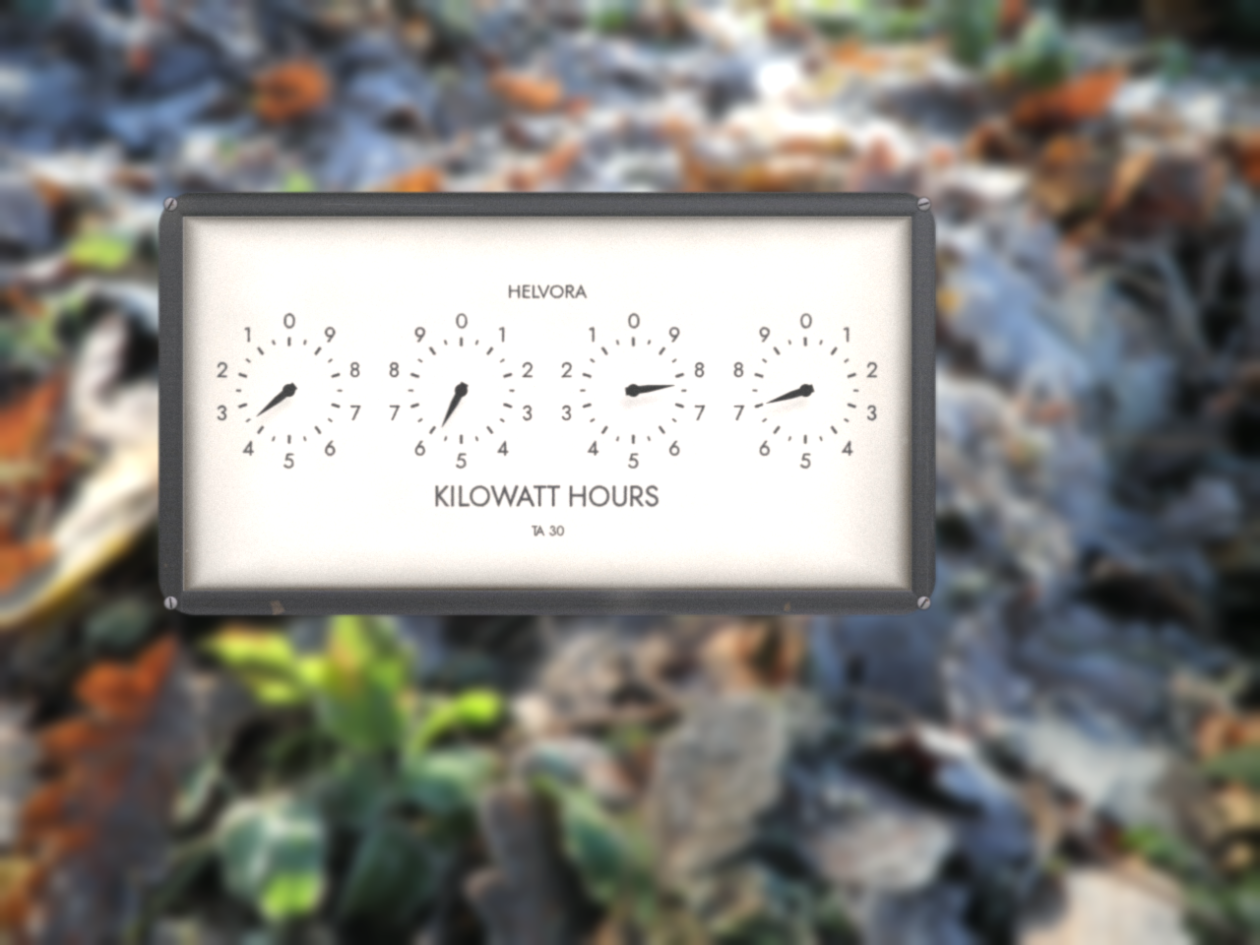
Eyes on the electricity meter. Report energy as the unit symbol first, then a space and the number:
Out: kWh 3577
